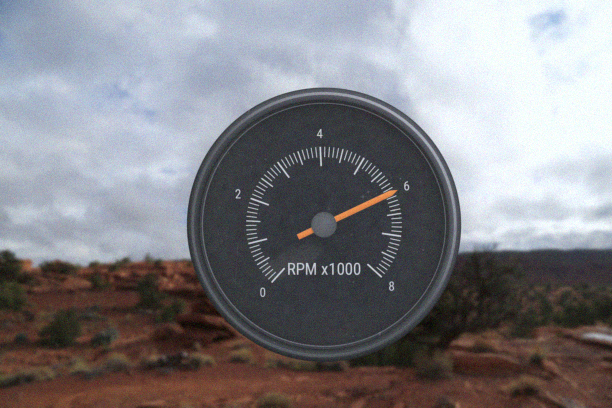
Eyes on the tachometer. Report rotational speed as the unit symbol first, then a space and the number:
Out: rpm 6000
